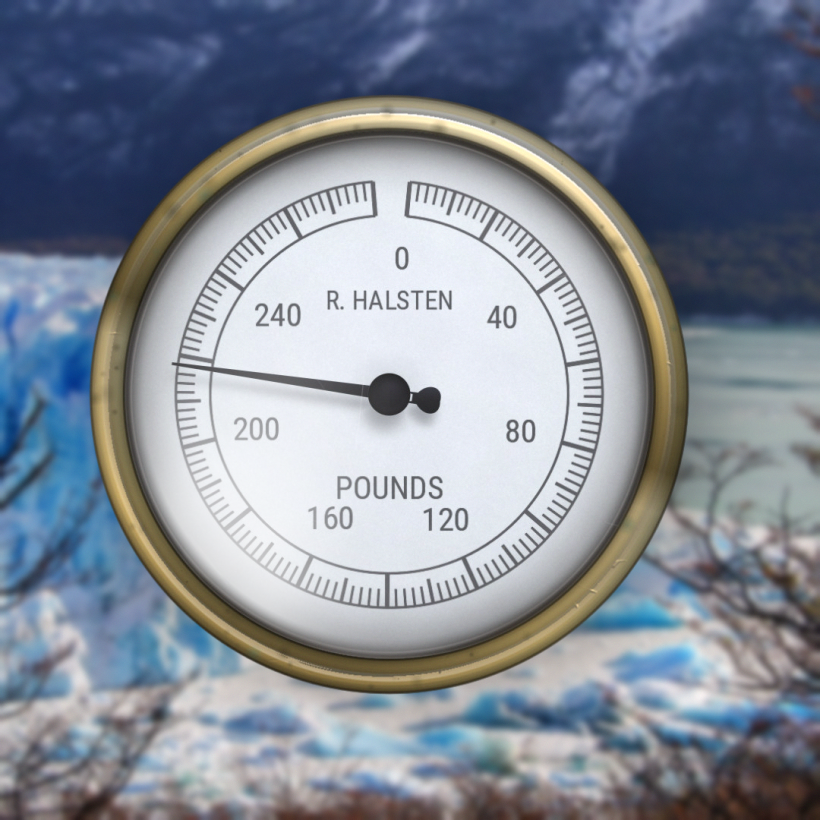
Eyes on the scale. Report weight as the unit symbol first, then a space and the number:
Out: lb 218
